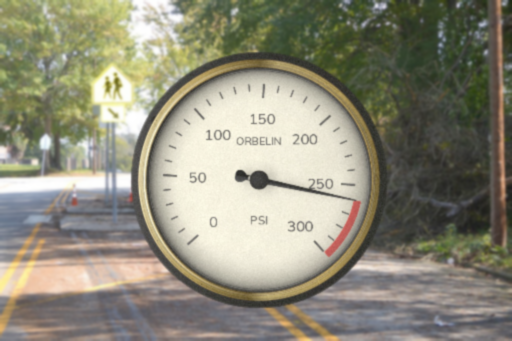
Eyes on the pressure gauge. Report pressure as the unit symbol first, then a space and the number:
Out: psi 260
